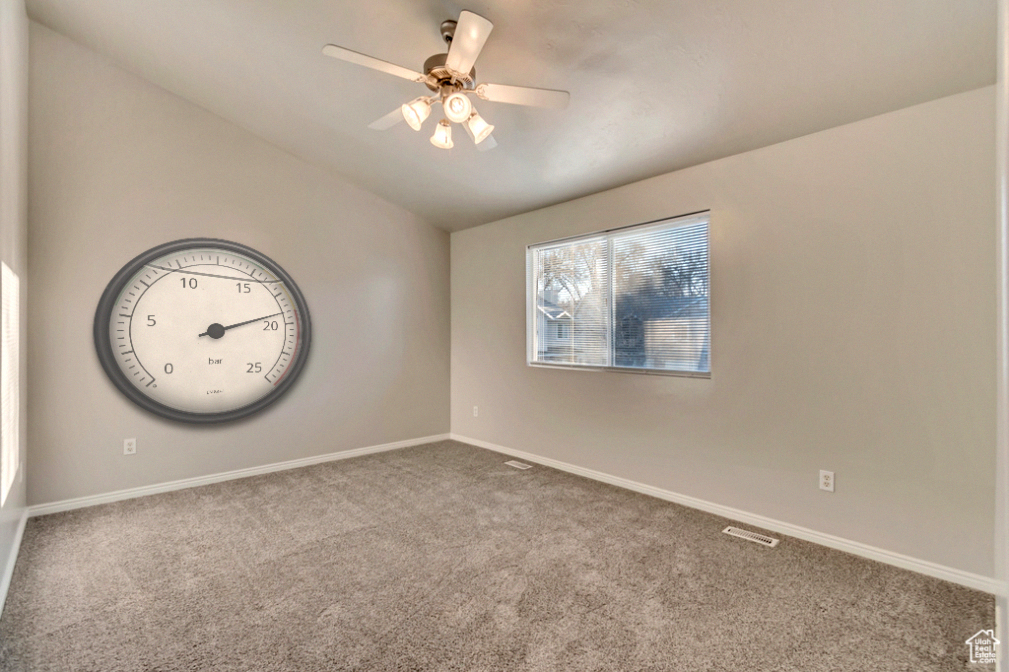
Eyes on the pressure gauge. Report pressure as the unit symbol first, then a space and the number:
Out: bar 19
